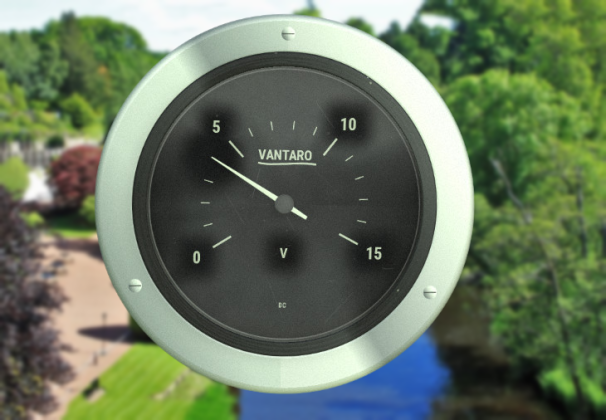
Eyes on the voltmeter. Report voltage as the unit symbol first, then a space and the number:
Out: V 4
